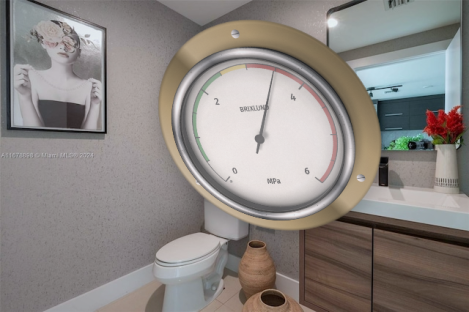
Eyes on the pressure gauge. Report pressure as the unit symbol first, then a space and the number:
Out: MPa 3.5
